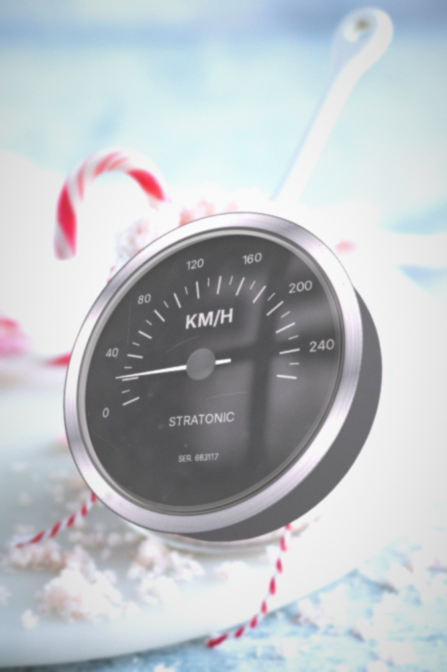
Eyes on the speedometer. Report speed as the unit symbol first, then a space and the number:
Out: km/h 20
